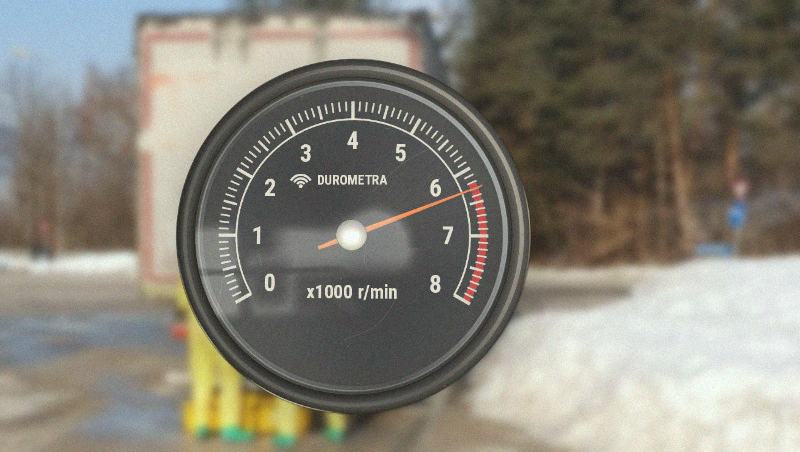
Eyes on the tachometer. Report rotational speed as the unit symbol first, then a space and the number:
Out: rpm 6300
